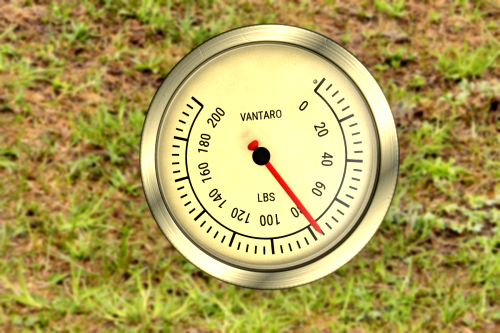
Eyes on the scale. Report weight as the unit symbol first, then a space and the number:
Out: lb 76
